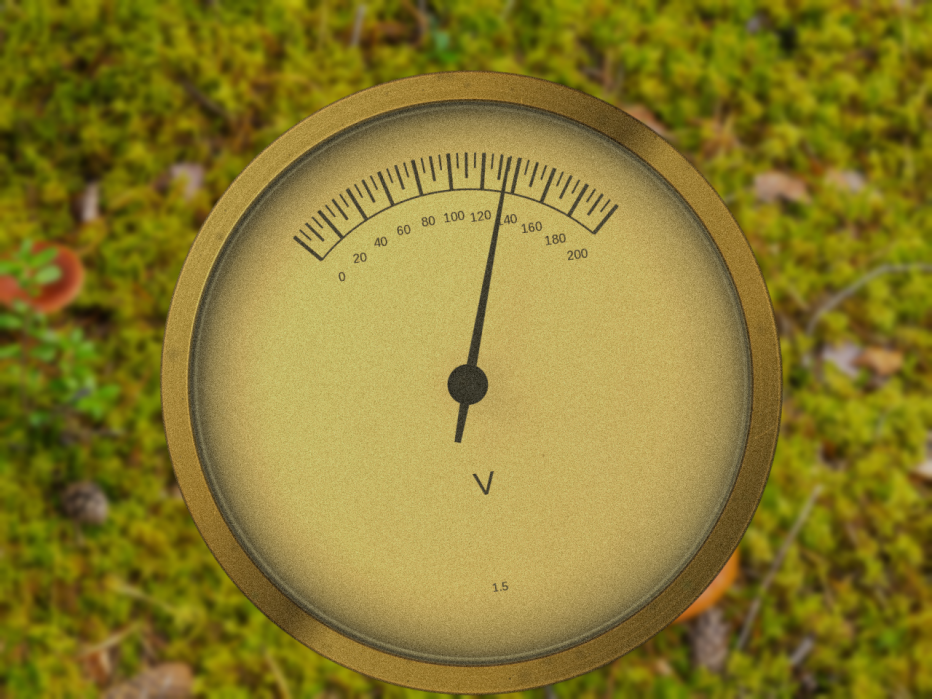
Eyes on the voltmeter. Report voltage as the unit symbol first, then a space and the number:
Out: V 135
